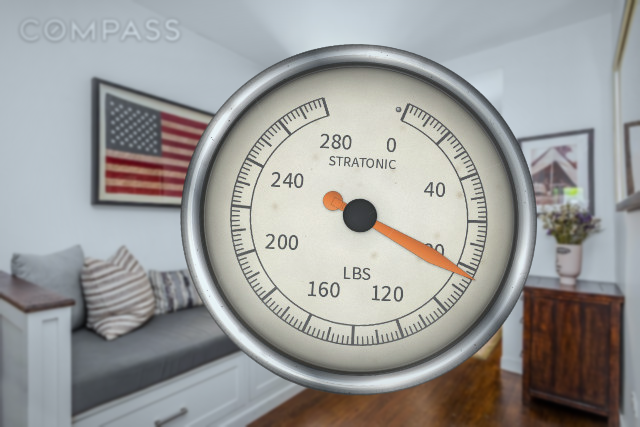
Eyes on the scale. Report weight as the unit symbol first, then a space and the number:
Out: lb 84
